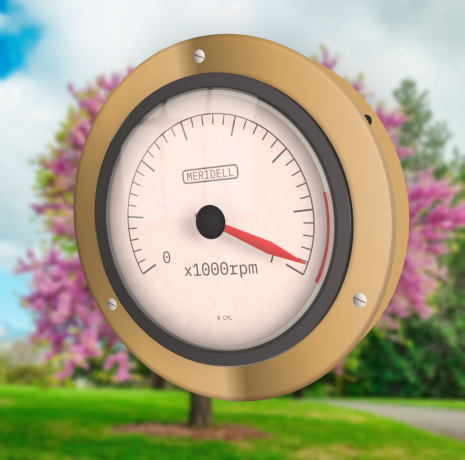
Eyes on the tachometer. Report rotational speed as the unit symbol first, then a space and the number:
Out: rpm 6800
